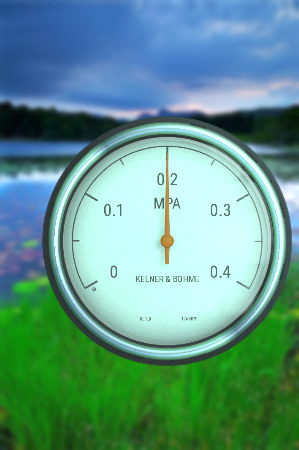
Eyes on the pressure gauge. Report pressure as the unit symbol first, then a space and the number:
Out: MPa 0.2
